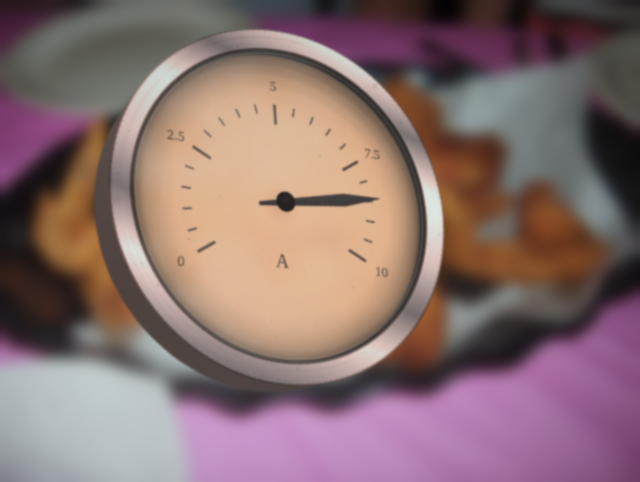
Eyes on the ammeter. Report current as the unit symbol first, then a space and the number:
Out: A 8.5
